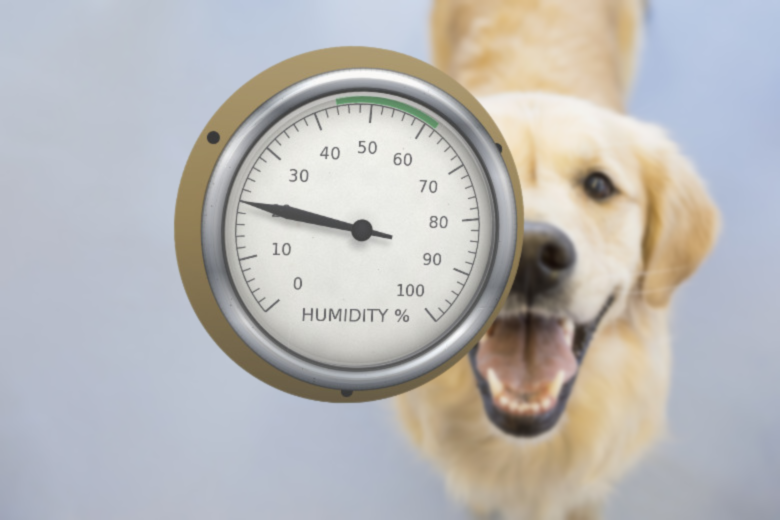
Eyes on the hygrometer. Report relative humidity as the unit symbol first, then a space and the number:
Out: % 20
